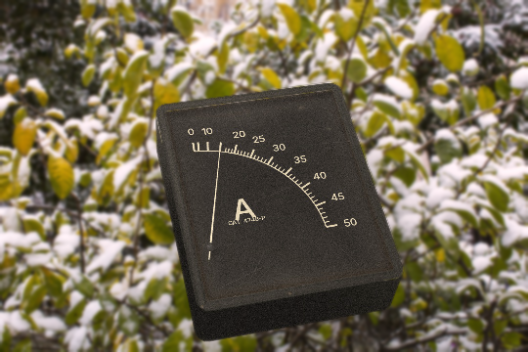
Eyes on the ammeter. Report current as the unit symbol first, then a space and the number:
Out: A 15
